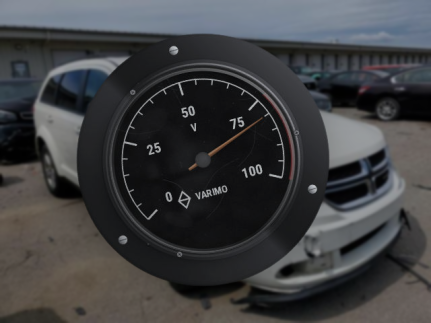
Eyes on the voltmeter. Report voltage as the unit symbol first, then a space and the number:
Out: V 80
